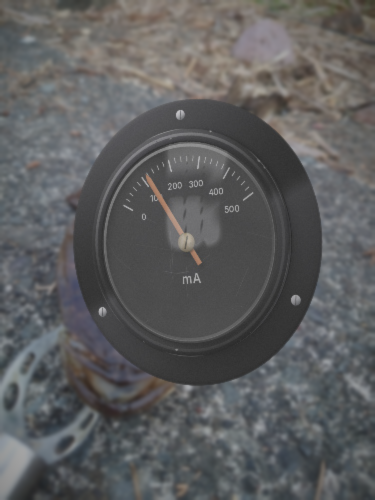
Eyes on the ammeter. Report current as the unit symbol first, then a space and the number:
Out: mA 120
